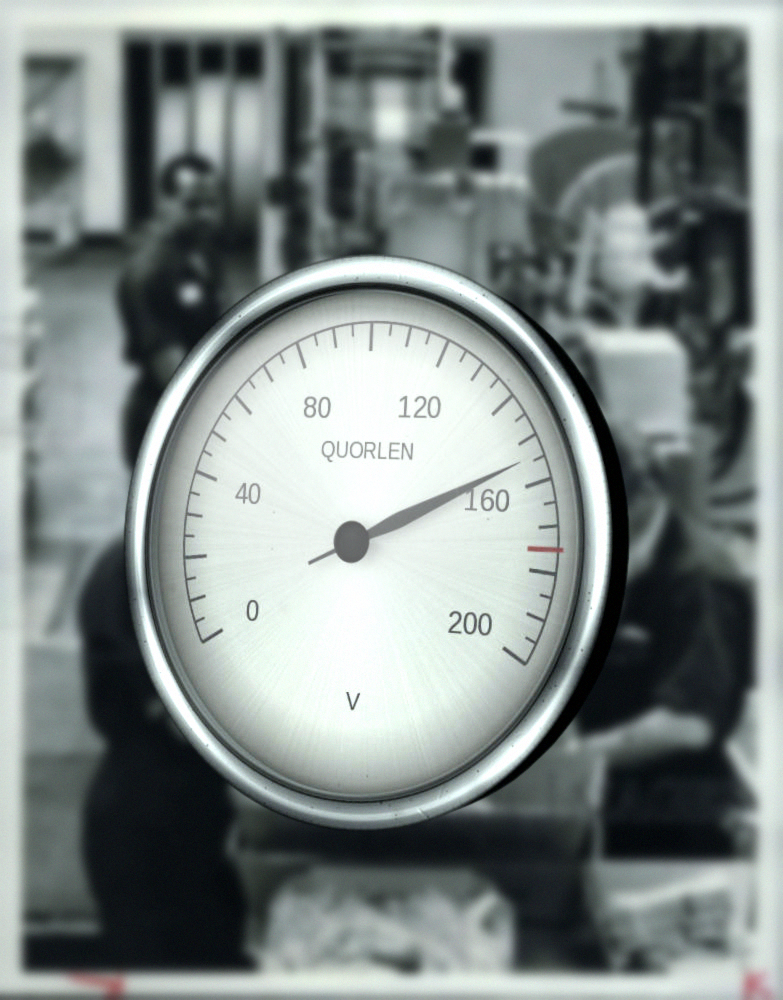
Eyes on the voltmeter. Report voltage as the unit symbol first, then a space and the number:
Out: V 155
